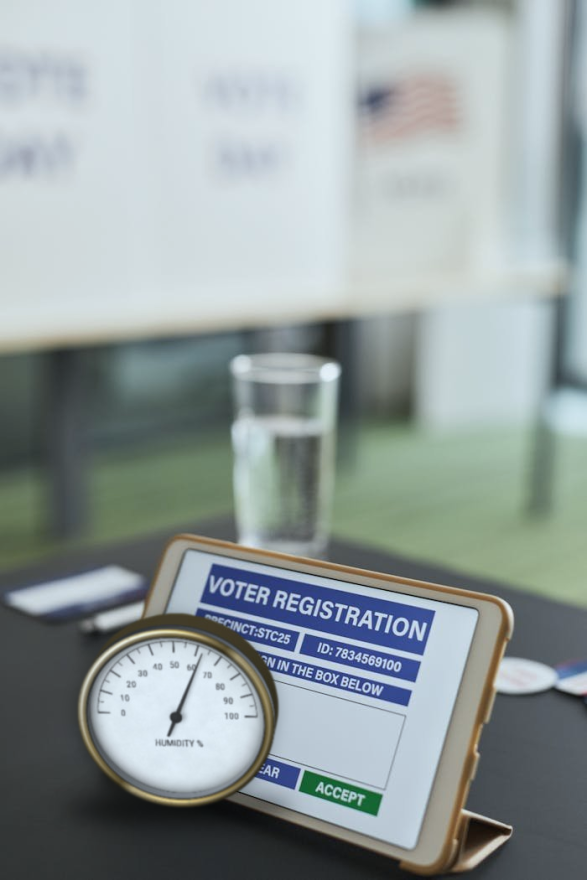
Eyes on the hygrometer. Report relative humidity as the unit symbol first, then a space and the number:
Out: % 62.5
